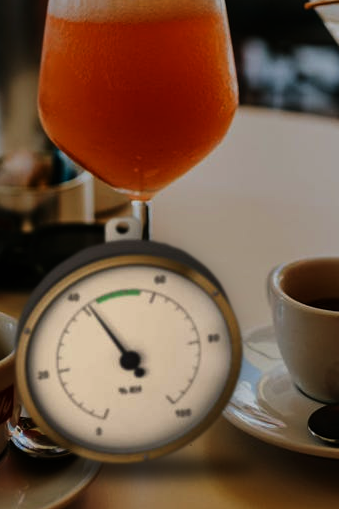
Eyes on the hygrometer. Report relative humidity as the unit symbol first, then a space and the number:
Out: % 42
